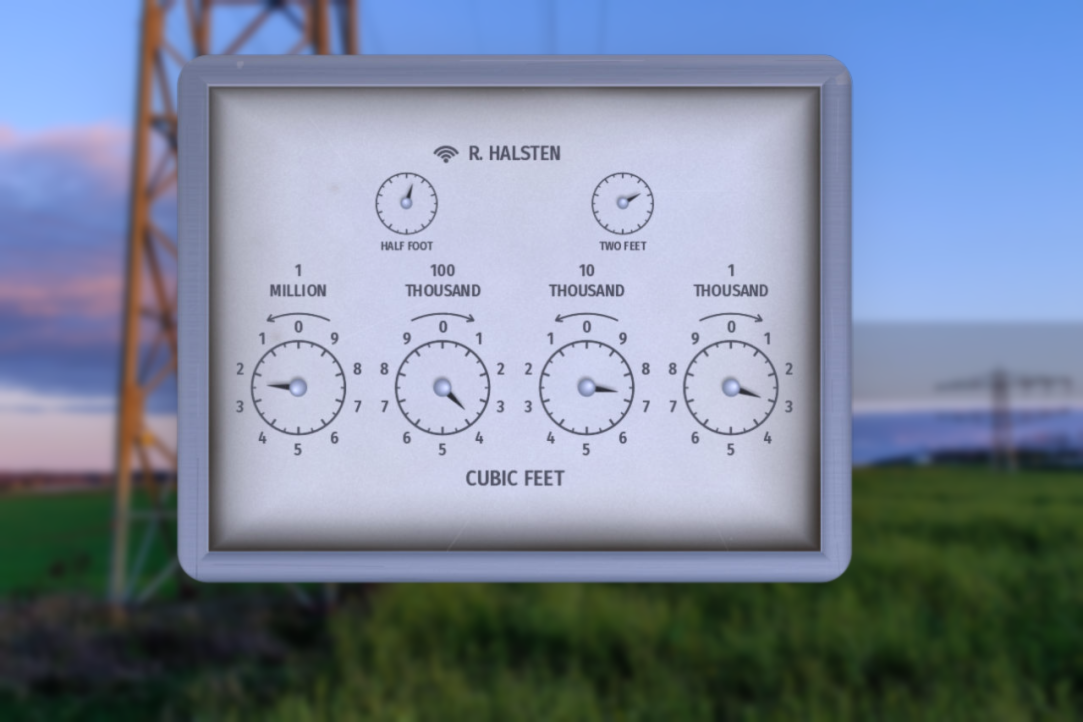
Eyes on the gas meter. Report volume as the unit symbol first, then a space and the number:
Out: ft³ 237300
